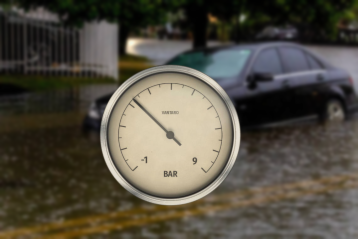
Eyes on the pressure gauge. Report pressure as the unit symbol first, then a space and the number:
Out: bar 2.25
